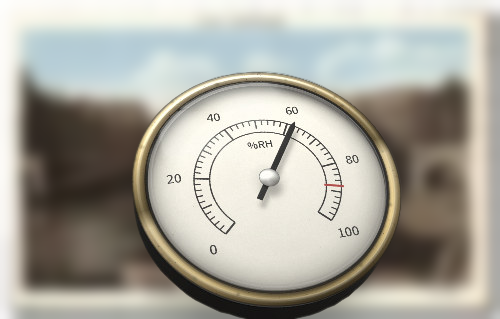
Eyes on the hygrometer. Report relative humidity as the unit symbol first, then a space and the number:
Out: % 62
